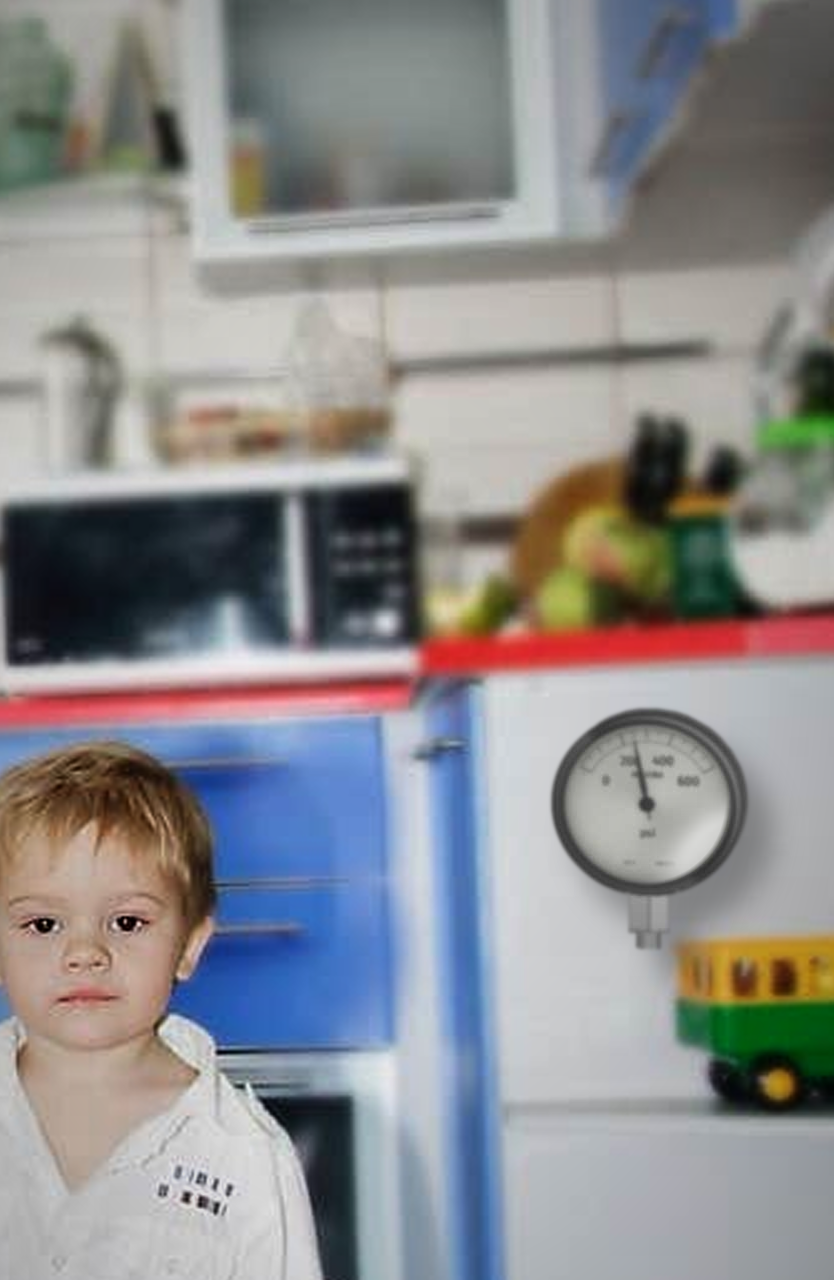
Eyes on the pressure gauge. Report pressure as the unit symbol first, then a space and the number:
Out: psi 250
